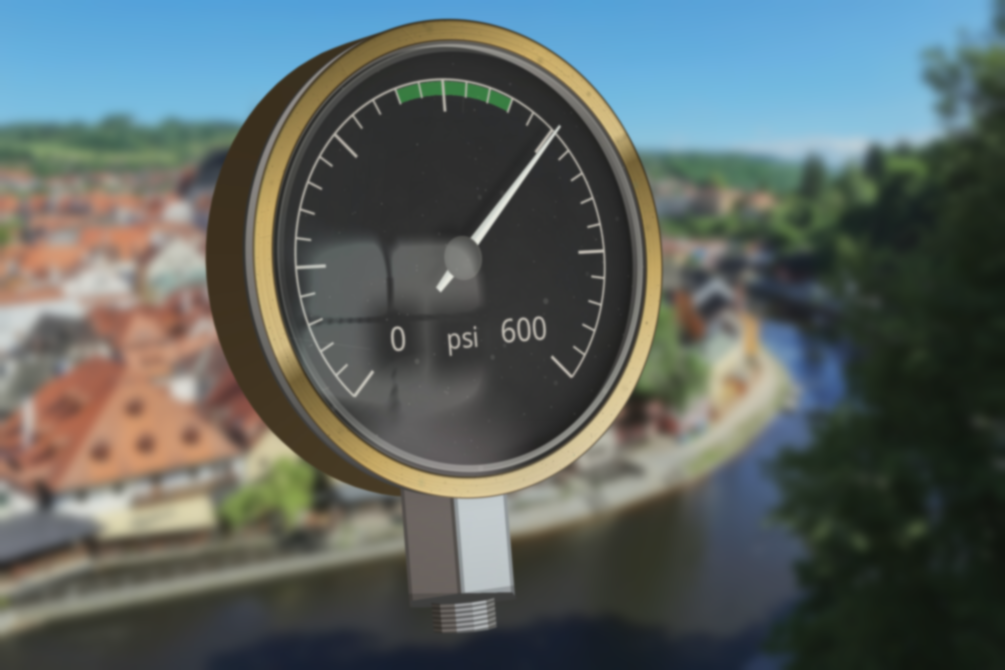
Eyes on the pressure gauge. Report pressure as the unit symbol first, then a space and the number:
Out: psi 400
